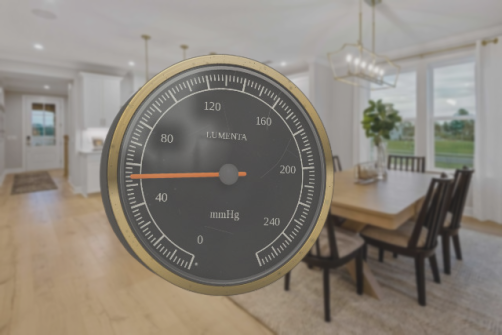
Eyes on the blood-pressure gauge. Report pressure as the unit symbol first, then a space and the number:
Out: mmHg 54
